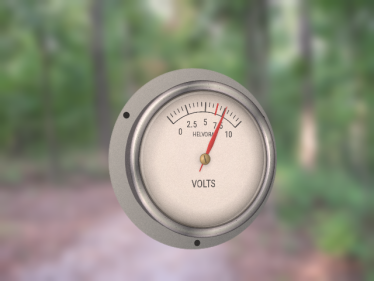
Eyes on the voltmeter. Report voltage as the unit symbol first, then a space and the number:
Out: V 7.5
